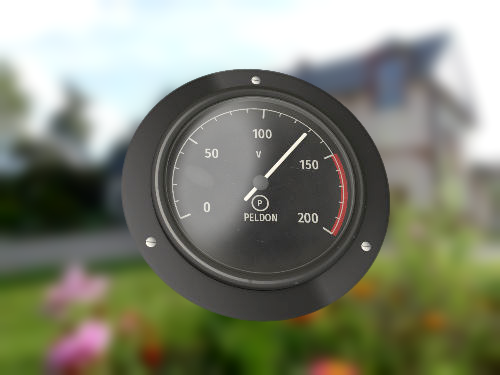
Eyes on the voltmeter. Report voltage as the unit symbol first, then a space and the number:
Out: V 130
